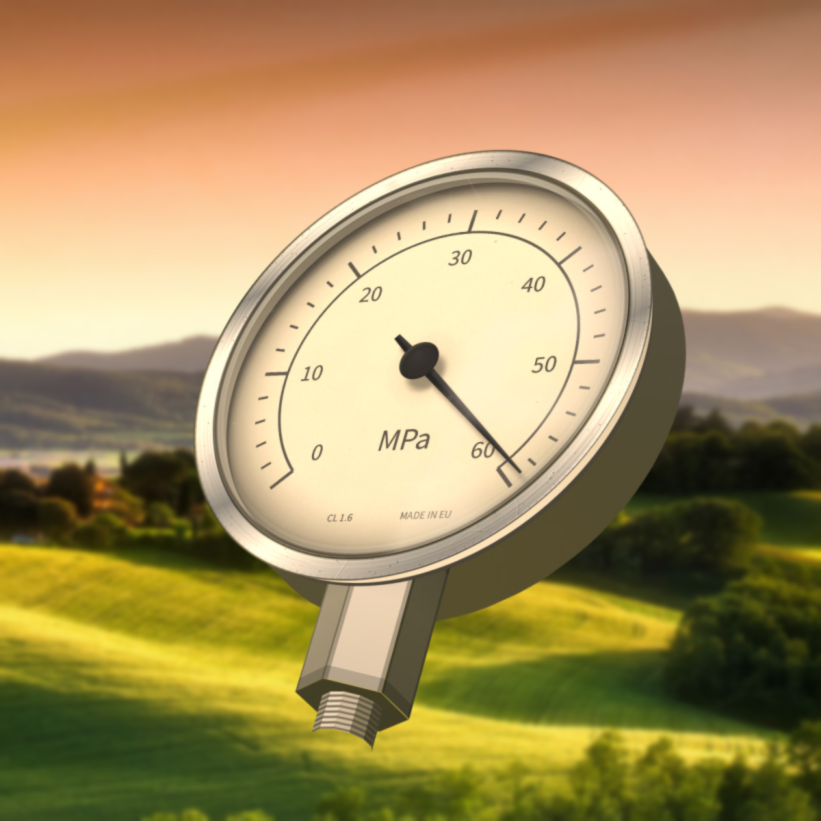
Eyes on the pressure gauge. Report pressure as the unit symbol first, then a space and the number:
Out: MPa 59
